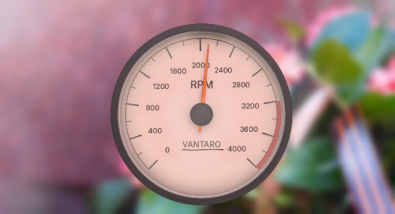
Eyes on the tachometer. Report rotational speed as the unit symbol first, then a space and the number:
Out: rpm 2100
